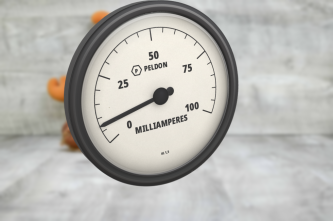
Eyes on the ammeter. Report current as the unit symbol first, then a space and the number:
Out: mA 7.5
